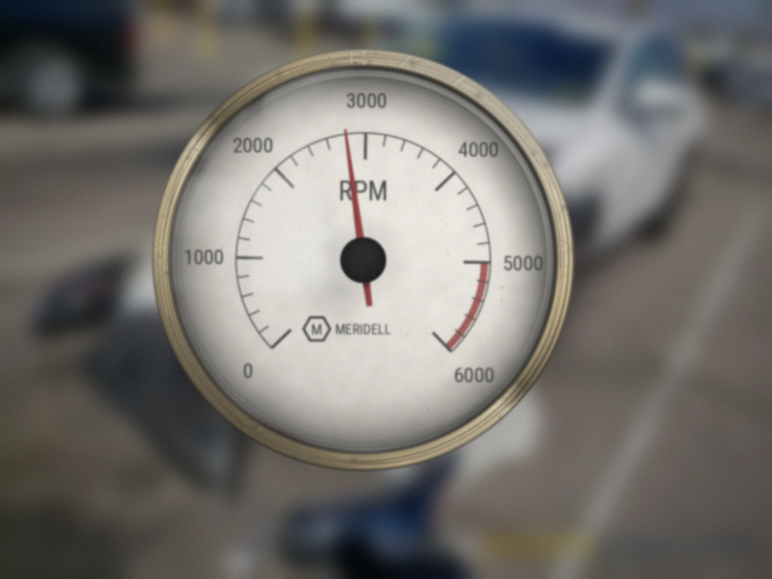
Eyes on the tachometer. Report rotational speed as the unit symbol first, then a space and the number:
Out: rpm 2800
